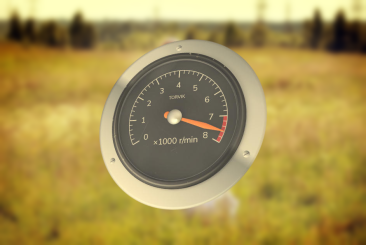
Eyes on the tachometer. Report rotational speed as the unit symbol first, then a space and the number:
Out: rpm 7600
